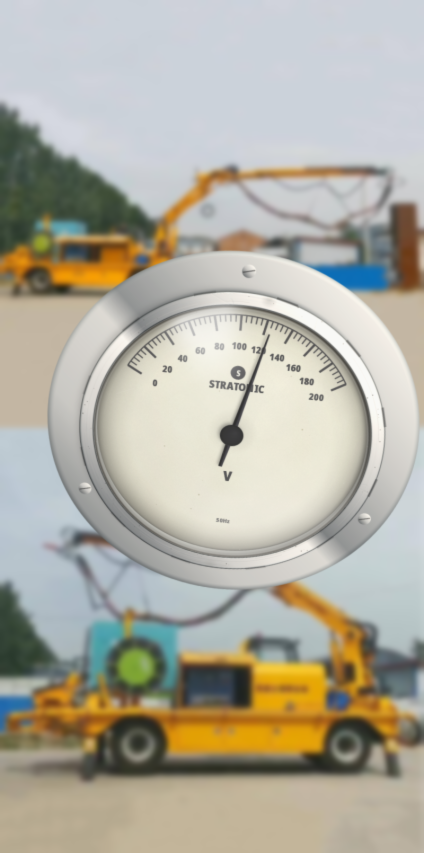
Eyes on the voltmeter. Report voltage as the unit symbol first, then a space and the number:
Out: V 124
